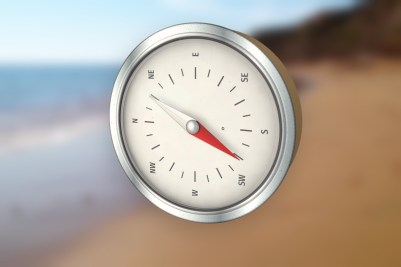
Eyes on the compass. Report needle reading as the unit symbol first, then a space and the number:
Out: ° 210
